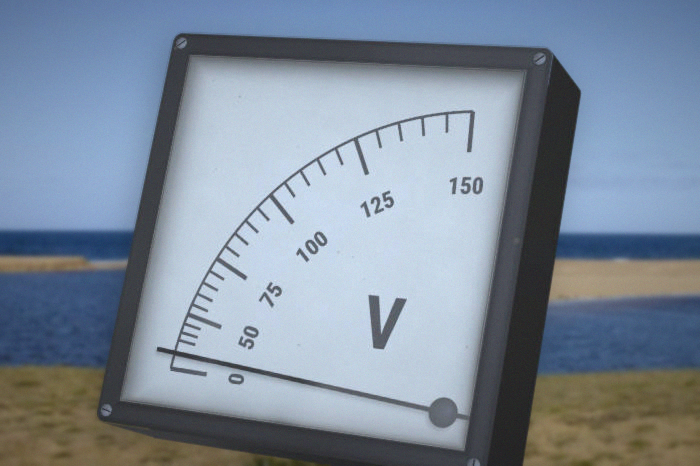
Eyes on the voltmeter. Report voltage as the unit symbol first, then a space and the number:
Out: V 25
